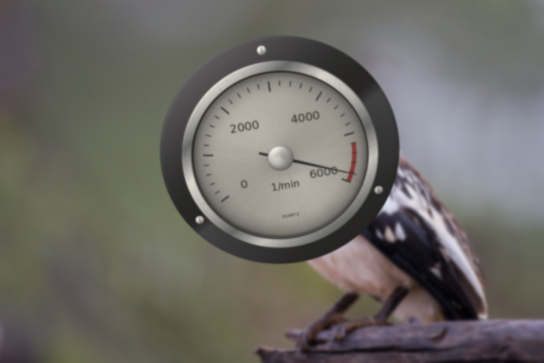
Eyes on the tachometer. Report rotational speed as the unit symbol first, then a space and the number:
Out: rpm 5800
